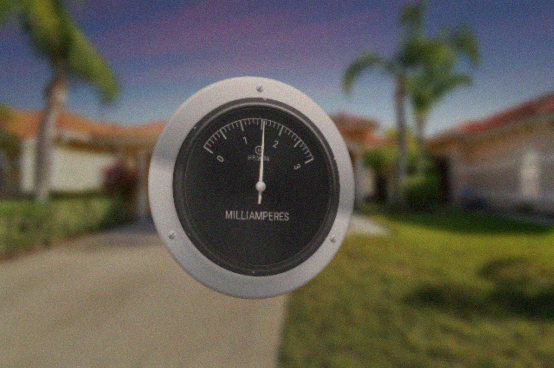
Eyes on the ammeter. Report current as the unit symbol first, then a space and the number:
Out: mA 1.5
